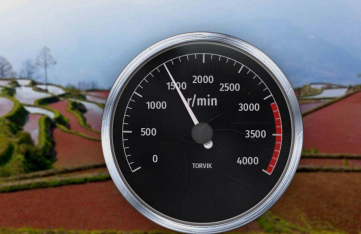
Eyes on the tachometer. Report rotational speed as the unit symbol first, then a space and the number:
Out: rpm 1500
